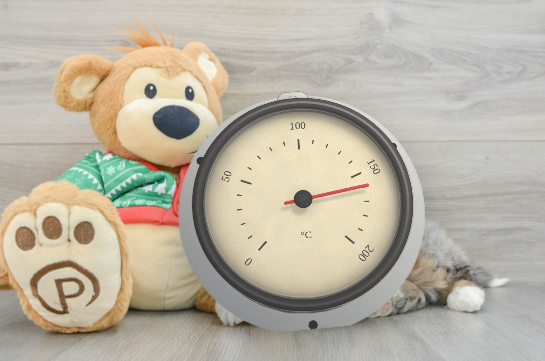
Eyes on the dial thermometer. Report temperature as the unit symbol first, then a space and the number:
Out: °C 160
